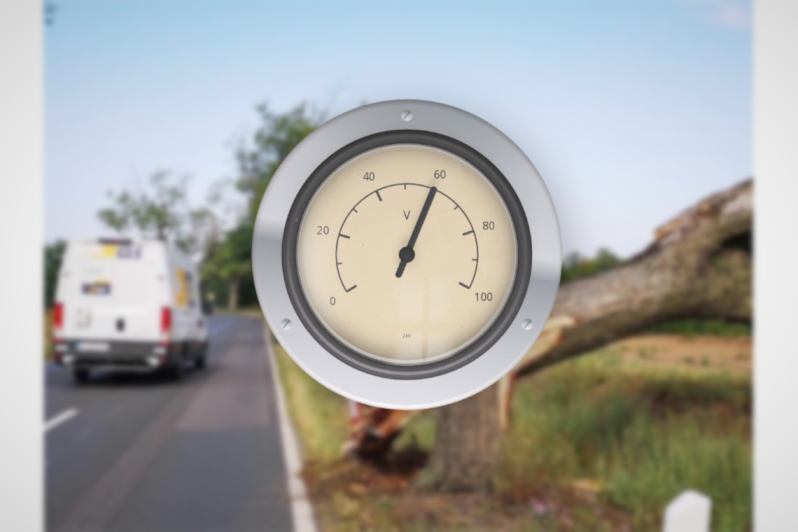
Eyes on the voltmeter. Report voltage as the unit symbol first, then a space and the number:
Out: V 60
